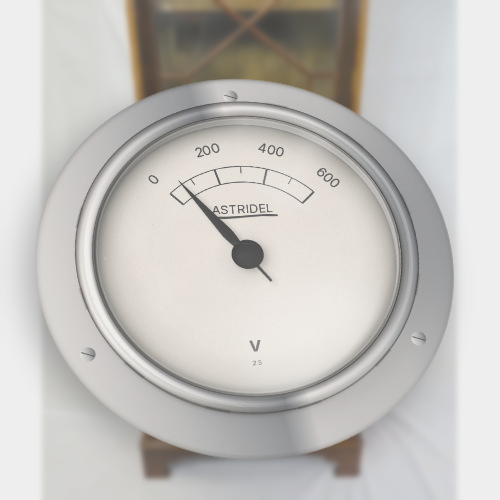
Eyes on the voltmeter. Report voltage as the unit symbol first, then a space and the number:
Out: V 50
